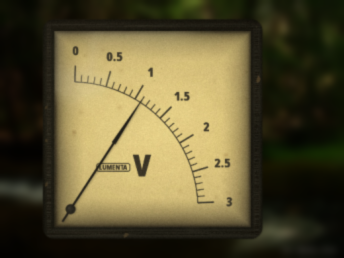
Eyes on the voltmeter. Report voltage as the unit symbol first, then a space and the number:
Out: V 1.1
